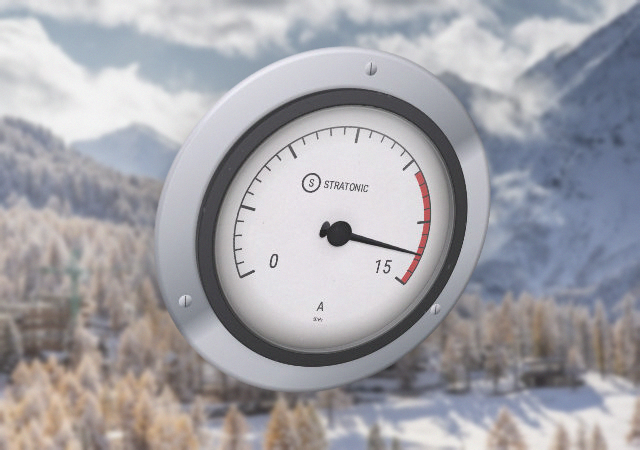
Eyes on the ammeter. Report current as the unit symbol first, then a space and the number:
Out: A 13.75
